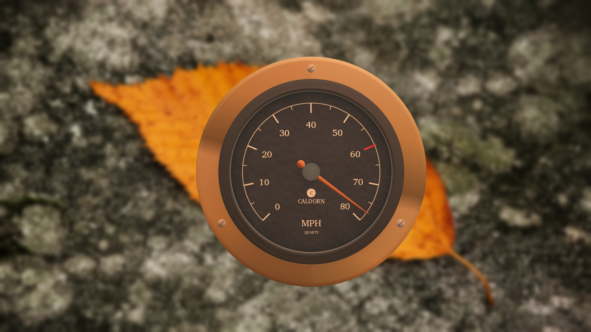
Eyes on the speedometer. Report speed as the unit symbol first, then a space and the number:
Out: mph 77.5
